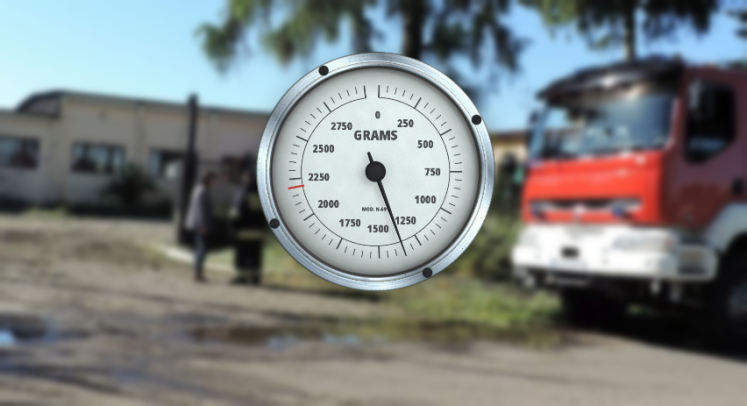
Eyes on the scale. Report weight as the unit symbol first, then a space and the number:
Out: g 1350
